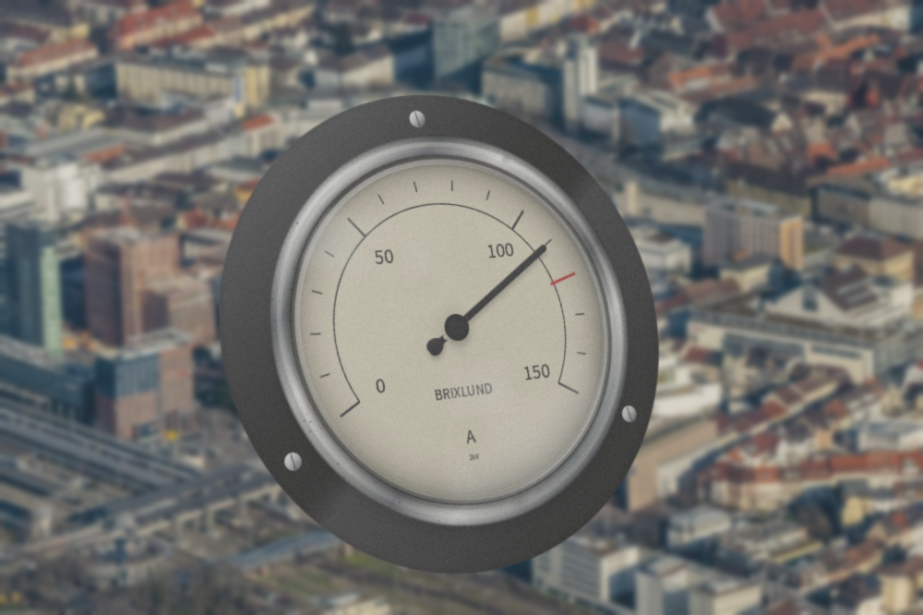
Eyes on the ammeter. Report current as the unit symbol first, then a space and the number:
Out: A 110
